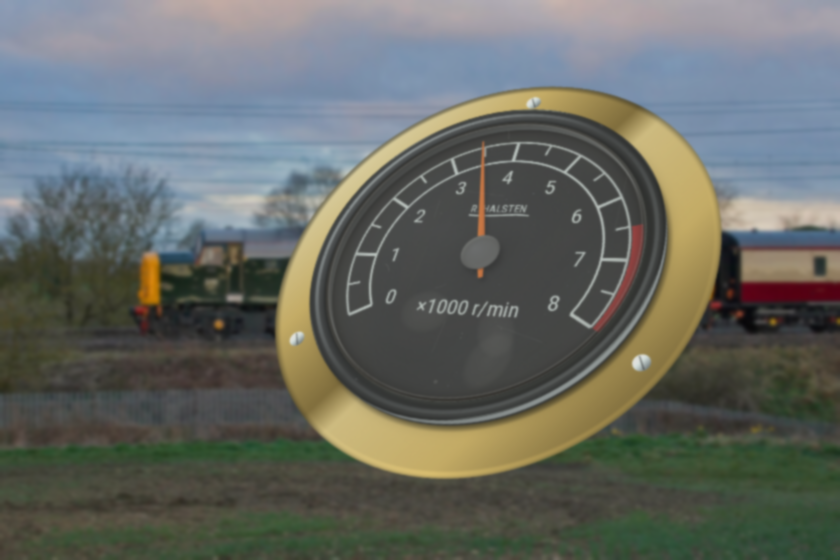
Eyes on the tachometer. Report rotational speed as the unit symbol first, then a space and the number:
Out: rpm 3500
